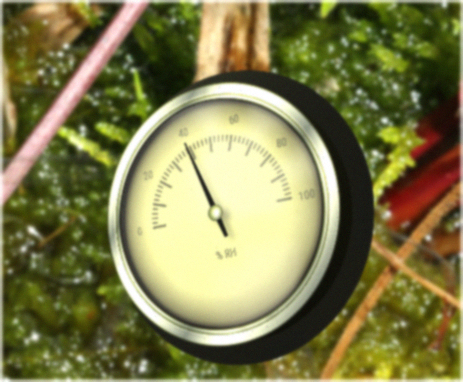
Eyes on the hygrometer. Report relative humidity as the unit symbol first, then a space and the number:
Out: % 40
